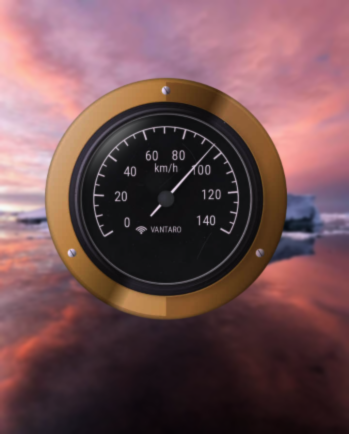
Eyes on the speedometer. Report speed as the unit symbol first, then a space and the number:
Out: km/h 95
